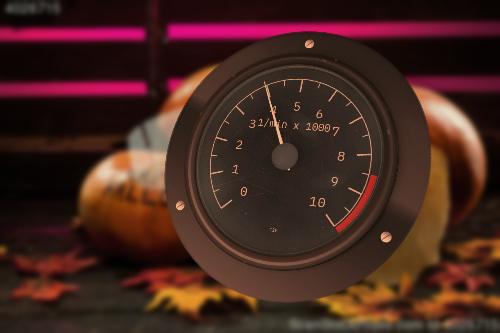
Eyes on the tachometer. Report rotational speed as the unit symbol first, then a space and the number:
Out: rpm 4000
